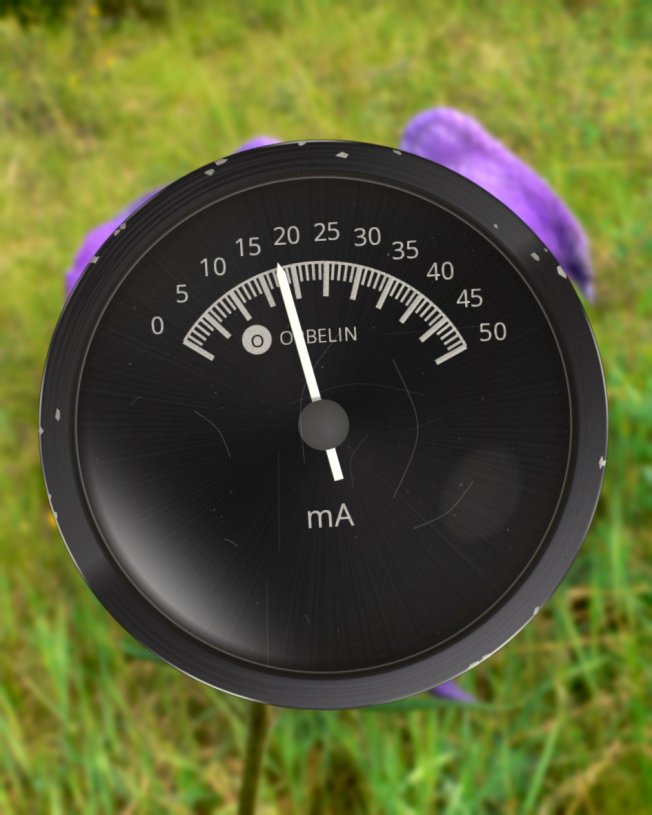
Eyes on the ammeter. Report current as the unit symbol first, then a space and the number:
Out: mA 18
